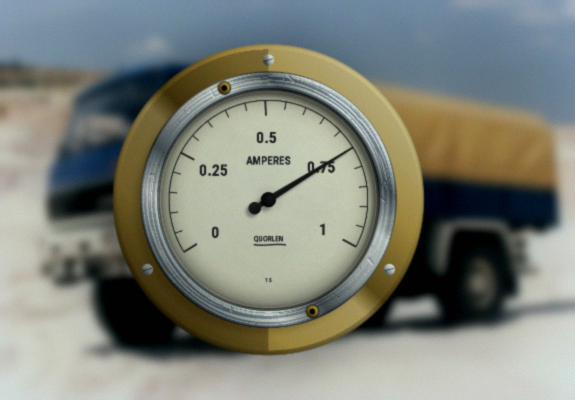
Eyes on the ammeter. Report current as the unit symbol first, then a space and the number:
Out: A 0.75
